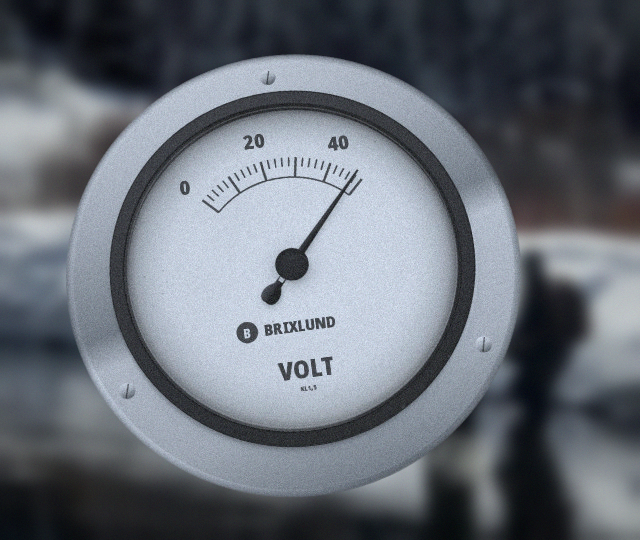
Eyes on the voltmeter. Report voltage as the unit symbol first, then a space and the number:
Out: V 48
